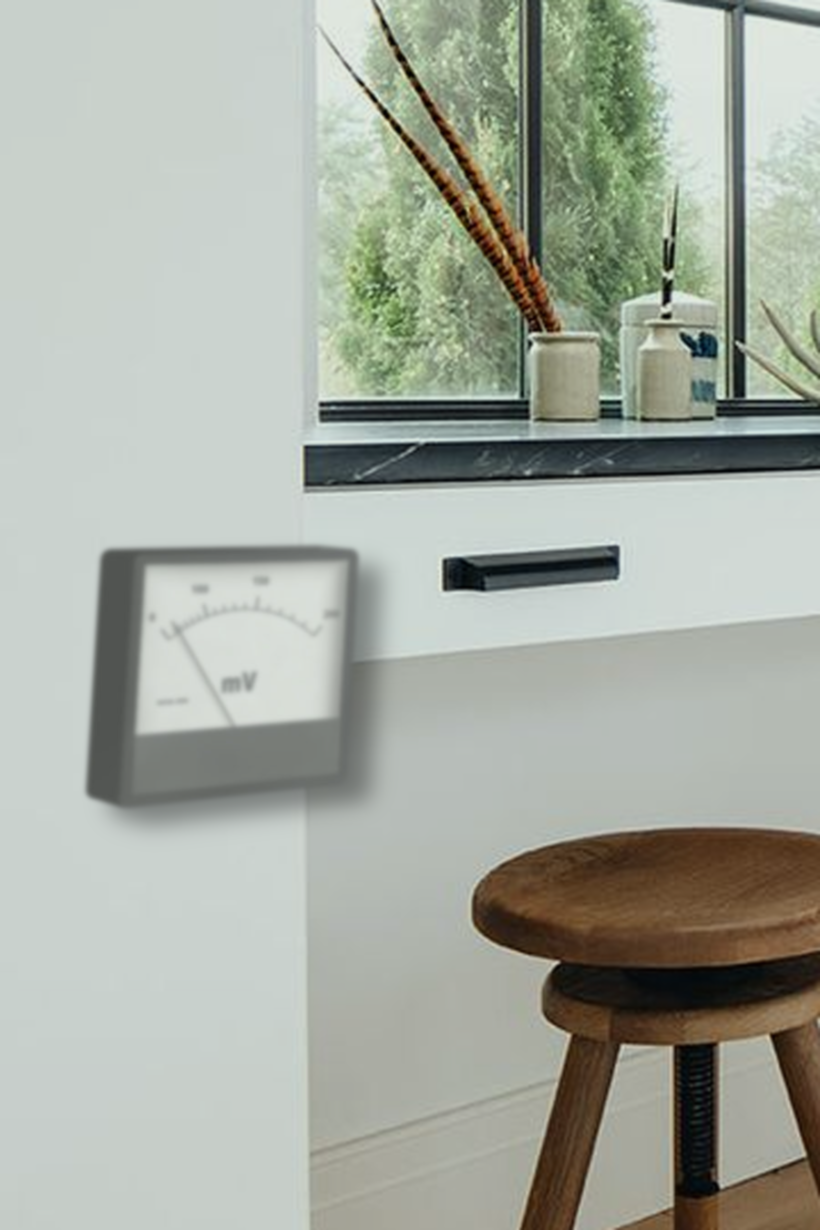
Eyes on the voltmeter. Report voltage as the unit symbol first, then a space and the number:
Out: mV 50
